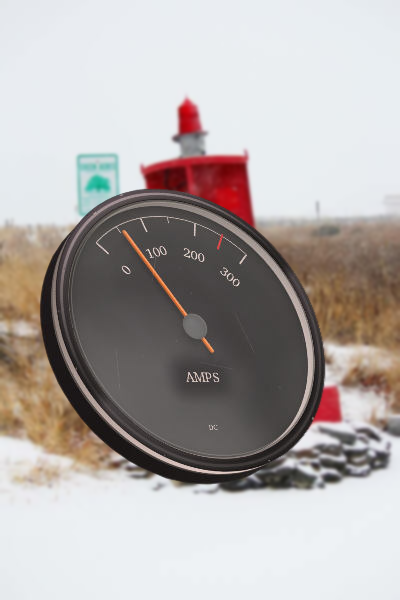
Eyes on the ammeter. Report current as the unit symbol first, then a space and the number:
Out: A 50
